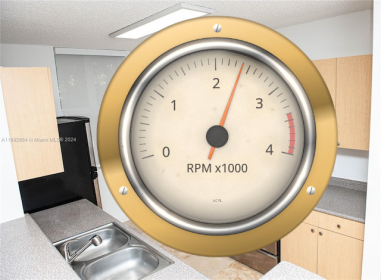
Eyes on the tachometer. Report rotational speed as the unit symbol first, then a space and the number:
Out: rpm 2400
